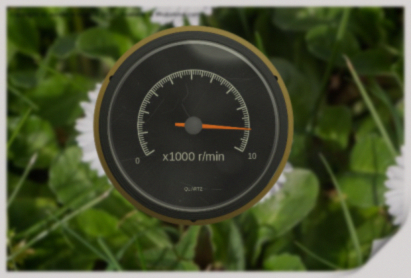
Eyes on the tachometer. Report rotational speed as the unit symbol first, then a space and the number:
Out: rpm 9000
